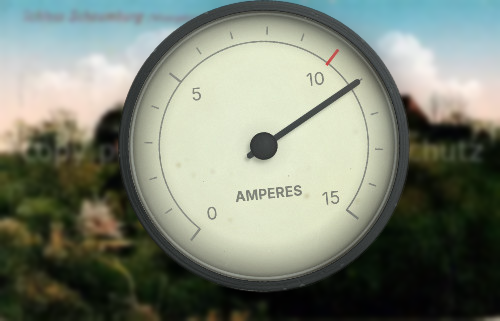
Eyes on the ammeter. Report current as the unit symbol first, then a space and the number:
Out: A 11
